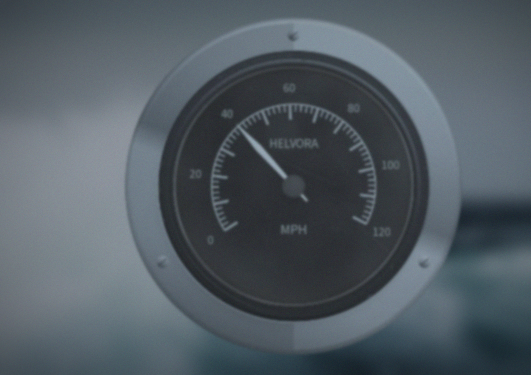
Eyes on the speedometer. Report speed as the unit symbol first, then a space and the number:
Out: mph 40
